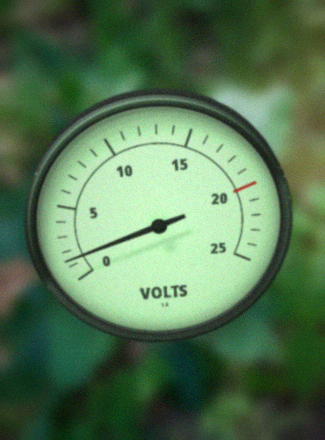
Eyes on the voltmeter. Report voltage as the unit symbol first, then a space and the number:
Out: V 1.5
